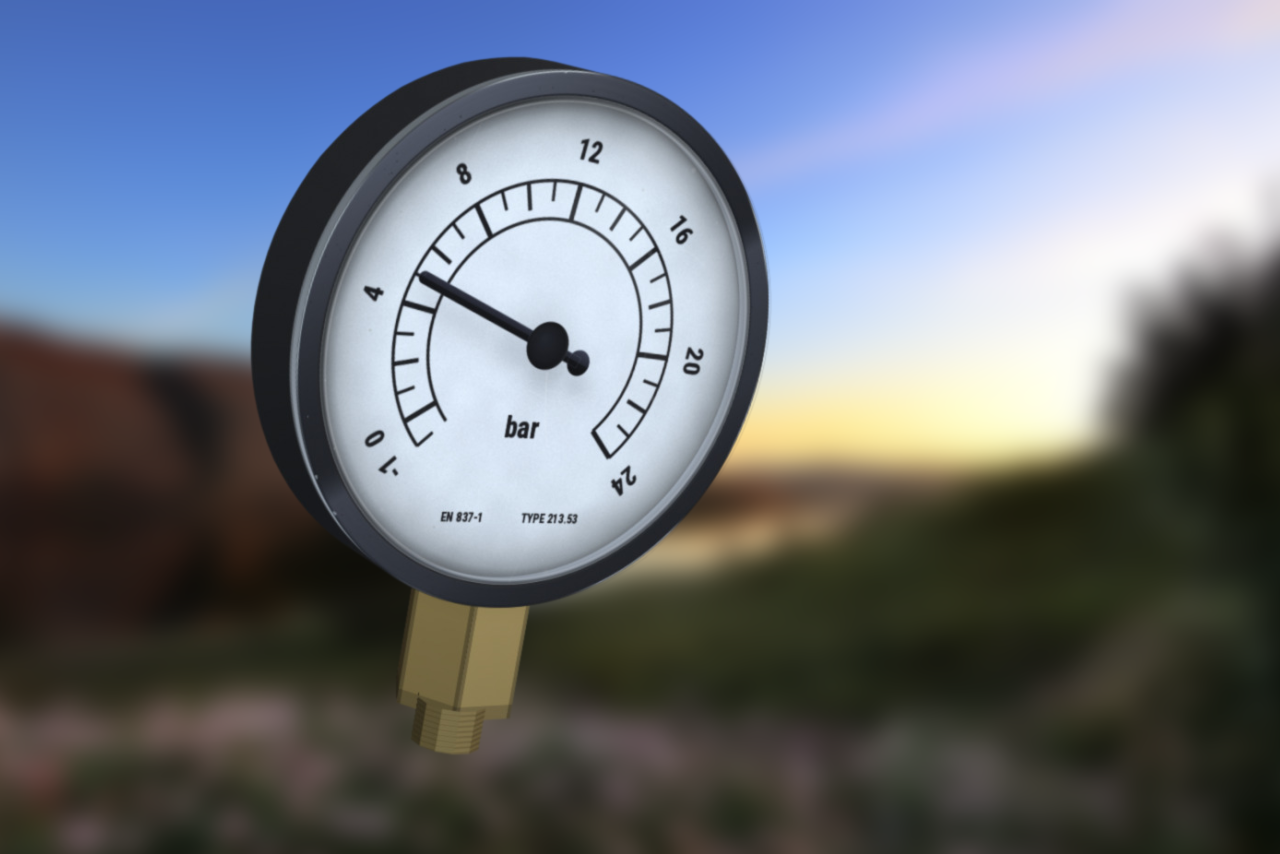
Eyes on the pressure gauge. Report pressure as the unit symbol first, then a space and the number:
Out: bar 5
